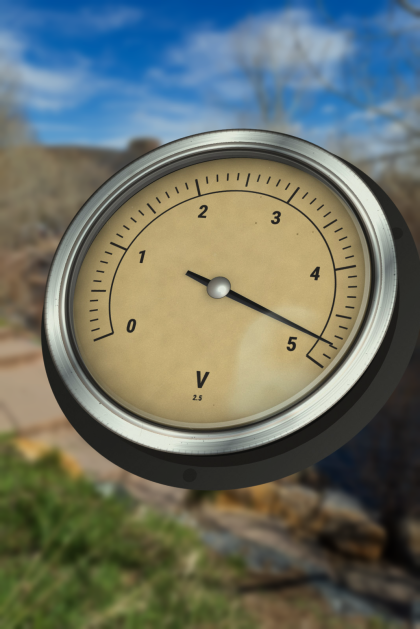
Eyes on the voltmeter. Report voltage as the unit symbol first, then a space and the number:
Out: V 4.8
